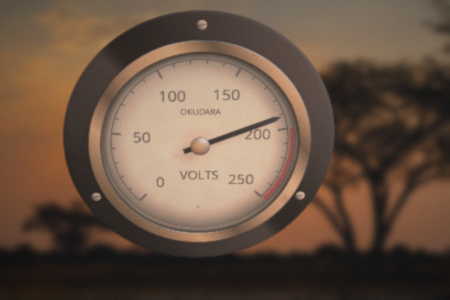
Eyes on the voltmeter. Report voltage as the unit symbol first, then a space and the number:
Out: V 190
